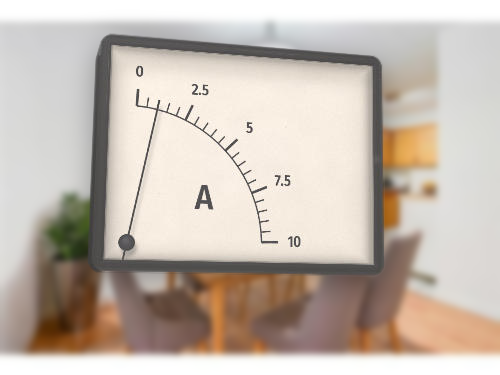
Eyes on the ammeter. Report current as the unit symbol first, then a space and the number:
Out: A 1
